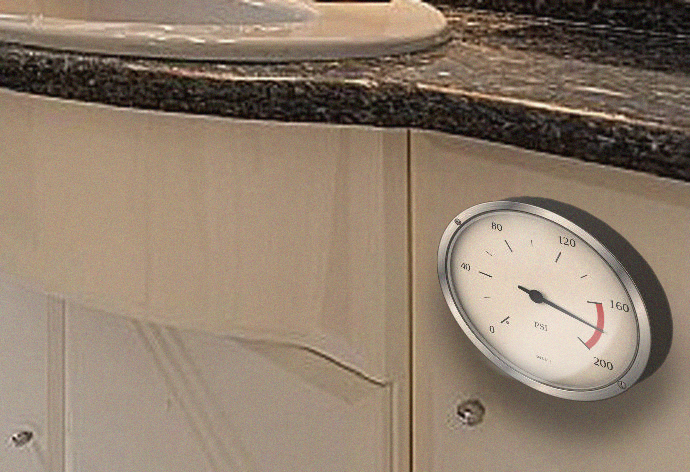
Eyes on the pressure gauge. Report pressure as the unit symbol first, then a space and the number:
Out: psi 180
